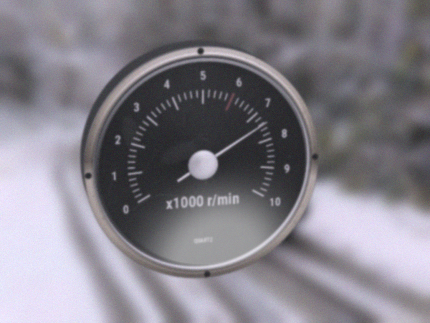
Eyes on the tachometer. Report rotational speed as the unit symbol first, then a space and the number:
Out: rpm 7400
